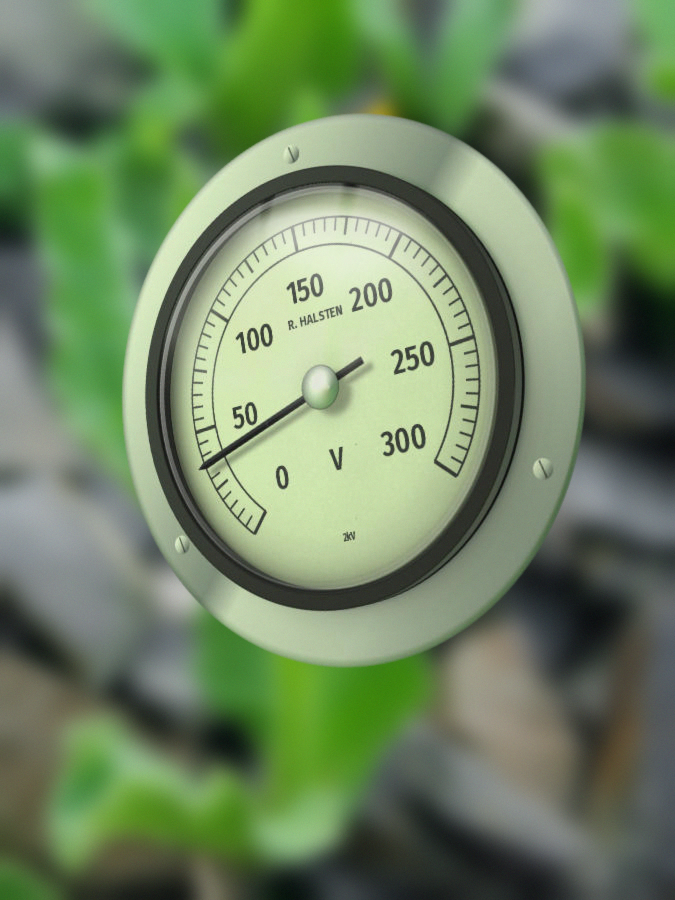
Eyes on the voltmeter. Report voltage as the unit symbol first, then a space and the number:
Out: V 35
